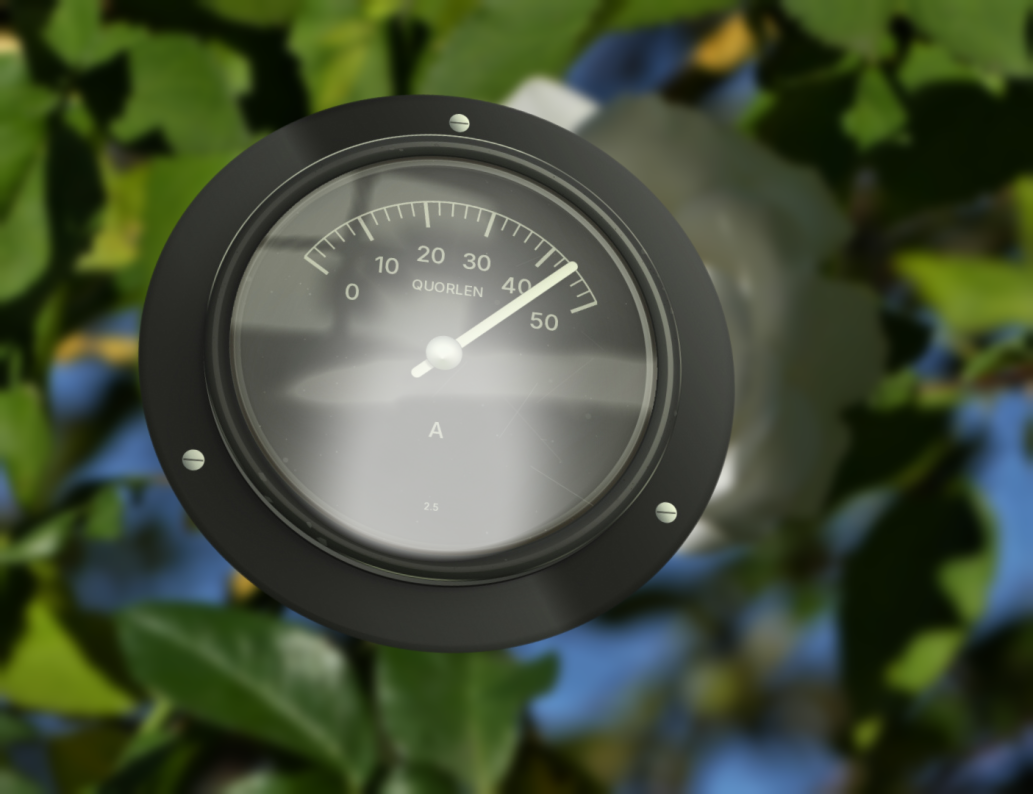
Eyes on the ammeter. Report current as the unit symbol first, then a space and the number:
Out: A 44
